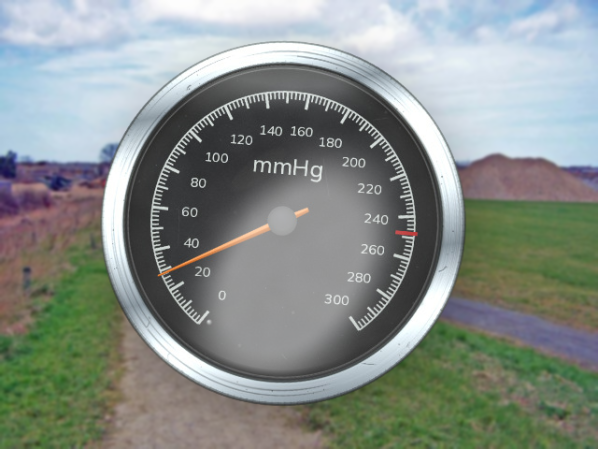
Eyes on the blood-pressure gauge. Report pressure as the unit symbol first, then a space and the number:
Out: mmHg 28
